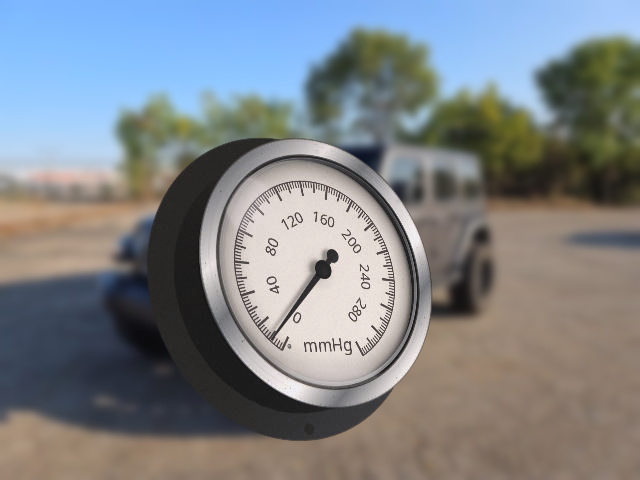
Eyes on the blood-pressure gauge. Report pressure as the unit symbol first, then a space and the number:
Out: mmHg 10
